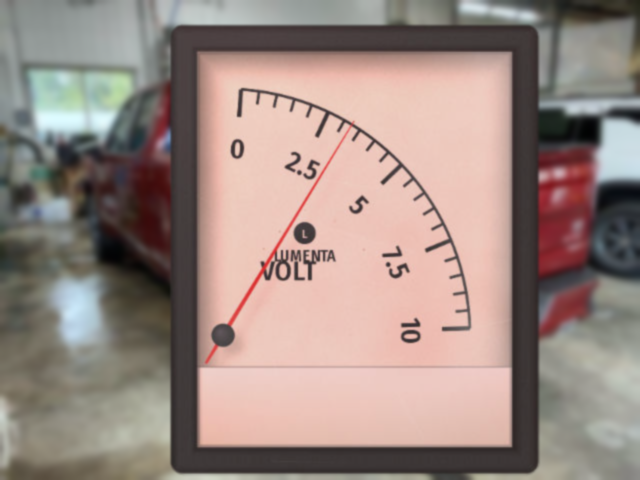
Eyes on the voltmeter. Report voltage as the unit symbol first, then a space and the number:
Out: V 3.25
